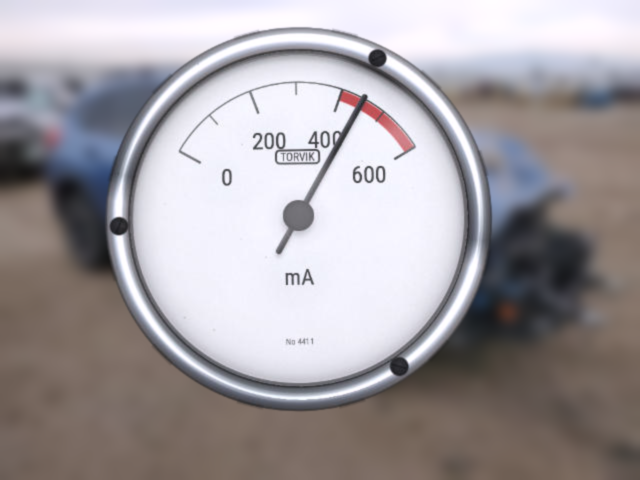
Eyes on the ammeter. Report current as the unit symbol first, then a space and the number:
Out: mA 450
